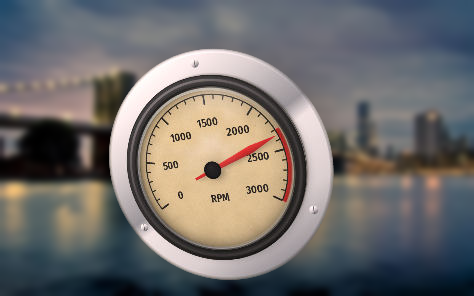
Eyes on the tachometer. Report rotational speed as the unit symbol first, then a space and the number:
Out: rpm 2350
